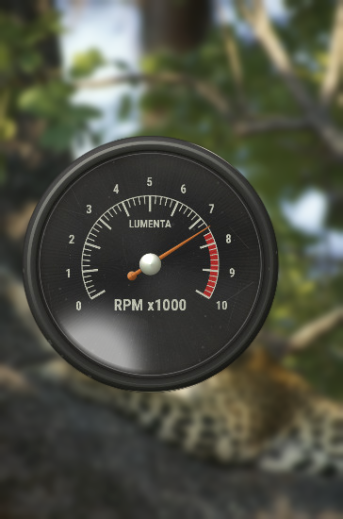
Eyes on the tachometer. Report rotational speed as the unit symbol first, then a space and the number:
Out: rpm 7400
